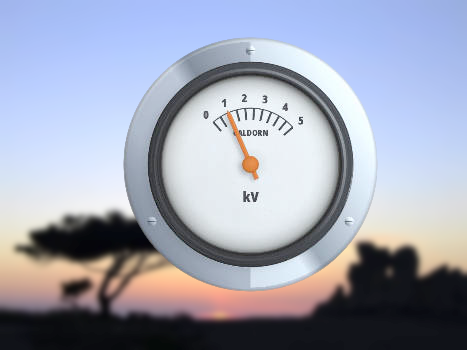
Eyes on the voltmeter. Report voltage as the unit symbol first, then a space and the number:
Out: kV 1
